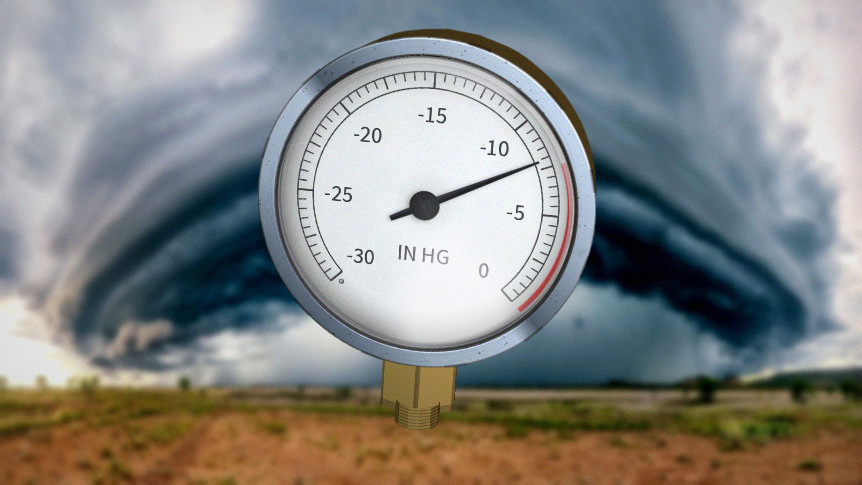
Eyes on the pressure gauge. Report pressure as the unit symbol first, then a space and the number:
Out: inHg -8
